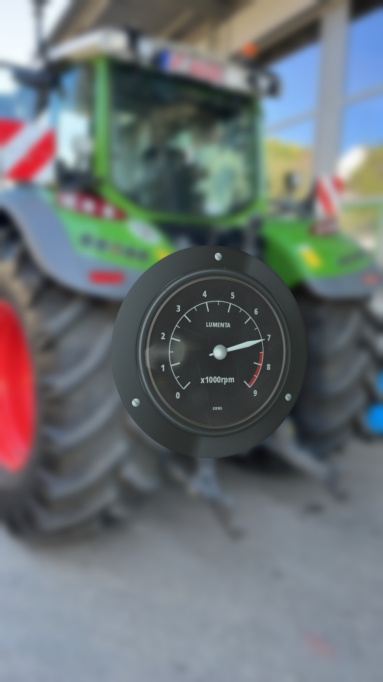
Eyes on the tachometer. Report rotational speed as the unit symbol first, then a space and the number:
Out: rpm 7000
